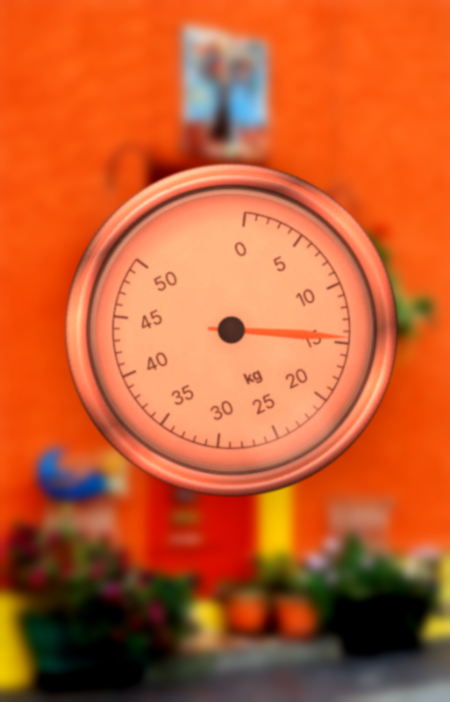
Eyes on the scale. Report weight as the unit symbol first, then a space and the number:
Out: kg 14.5
